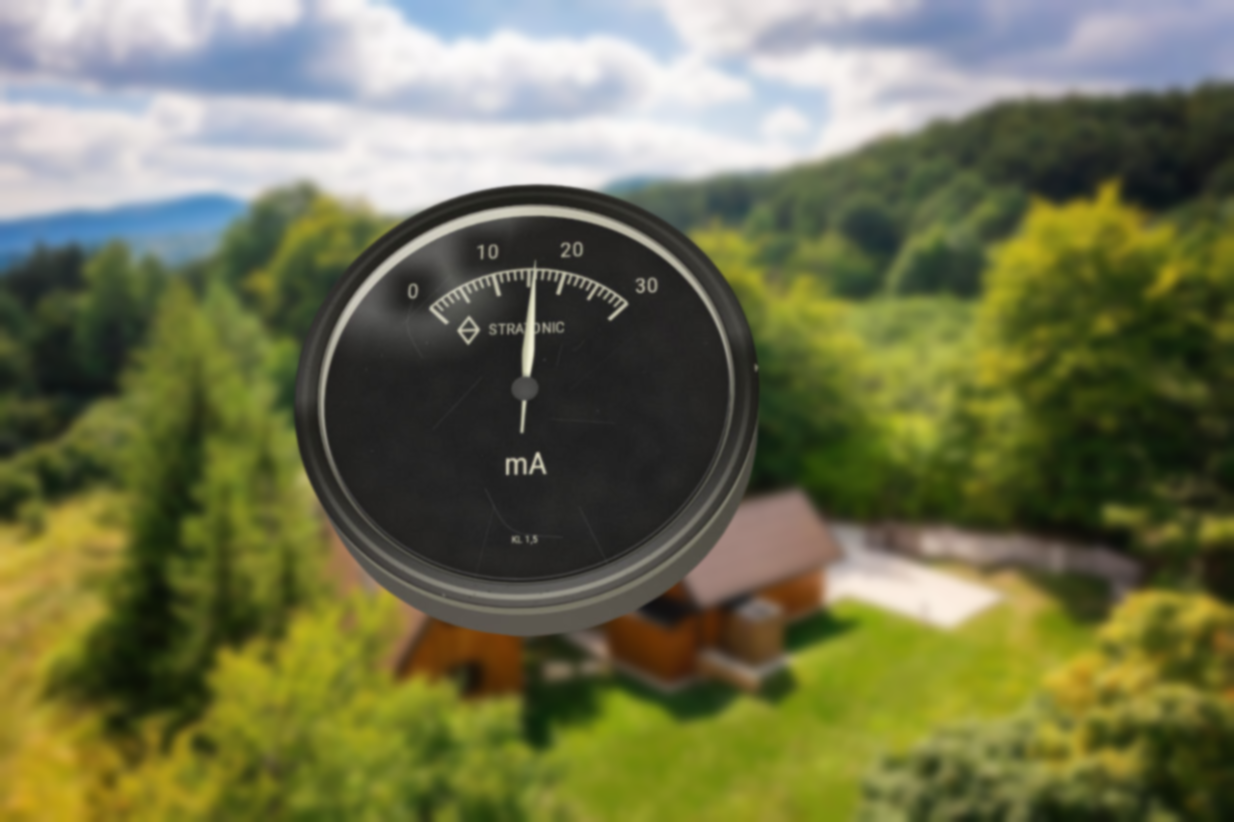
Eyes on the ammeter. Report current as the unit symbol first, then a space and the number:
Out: mA 16
